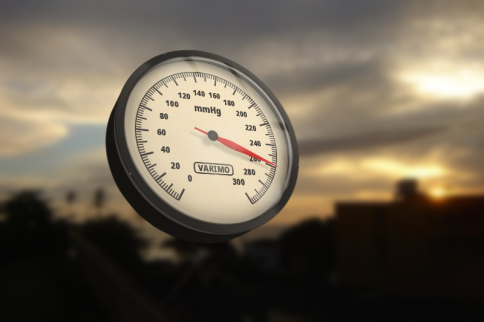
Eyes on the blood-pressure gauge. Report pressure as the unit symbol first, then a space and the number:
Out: mmHg 260
